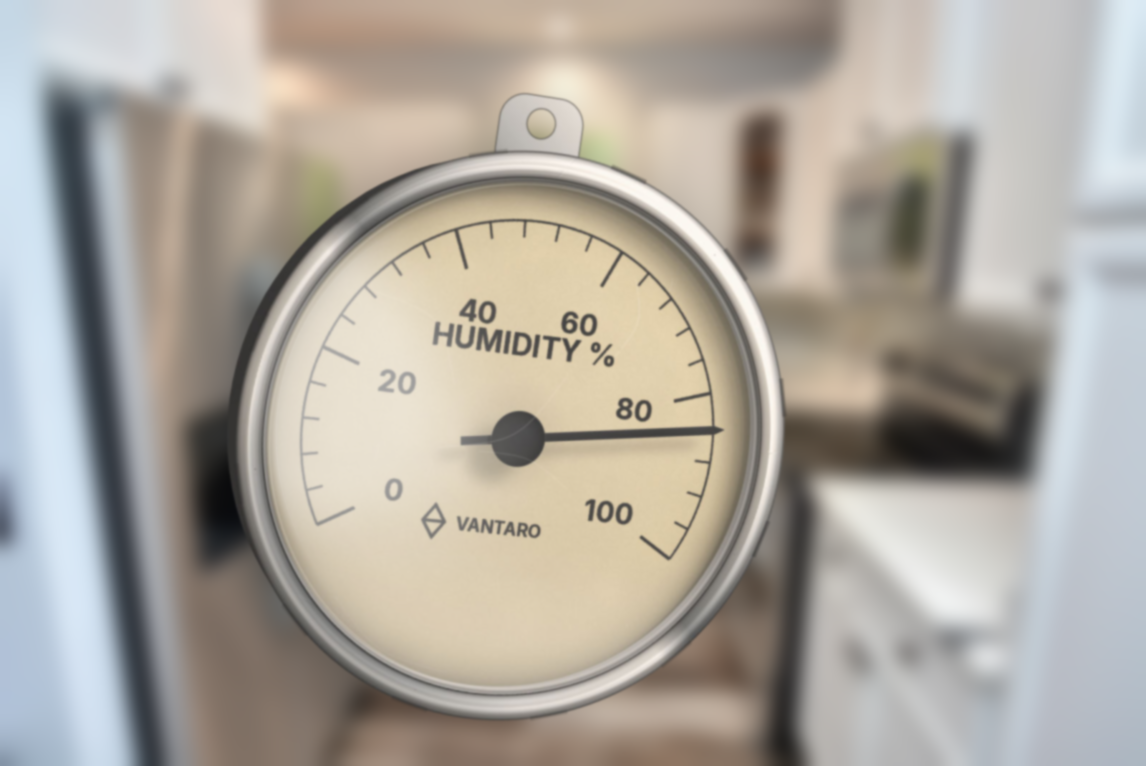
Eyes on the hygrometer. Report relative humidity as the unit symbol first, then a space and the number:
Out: % 84
